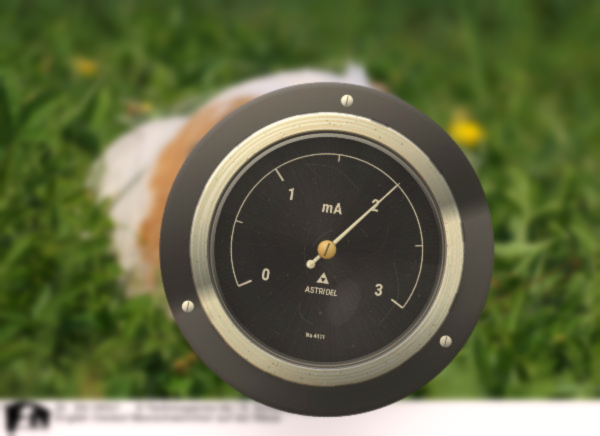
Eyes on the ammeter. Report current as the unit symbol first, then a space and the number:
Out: mA 2
